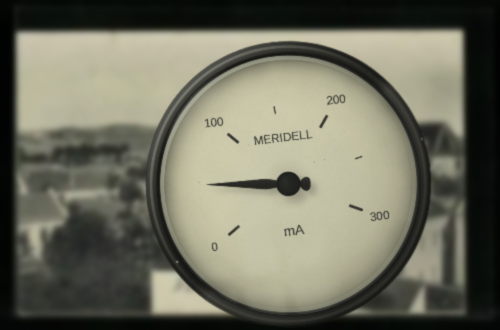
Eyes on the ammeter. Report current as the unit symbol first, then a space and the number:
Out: mA 50
